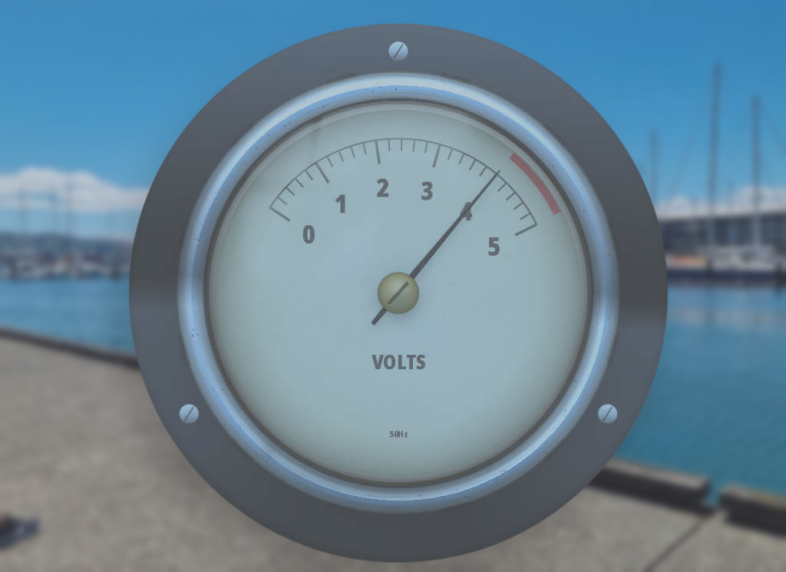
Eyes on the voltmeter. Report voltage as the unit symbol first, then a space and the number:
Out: V 4
